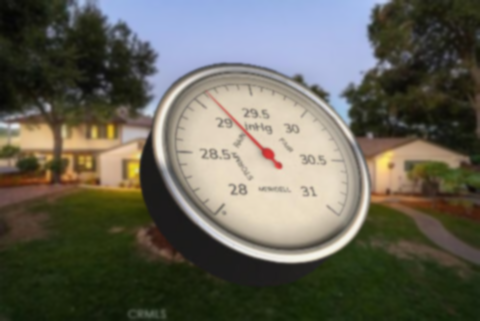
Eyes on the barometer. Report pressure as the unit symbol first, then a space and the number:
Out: inHg 29.1
